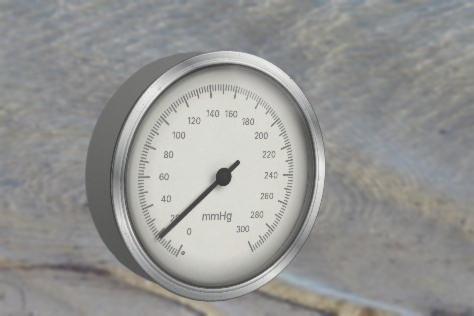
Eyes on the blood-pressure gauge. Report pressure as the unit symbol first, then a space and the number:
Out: mmHg 20
